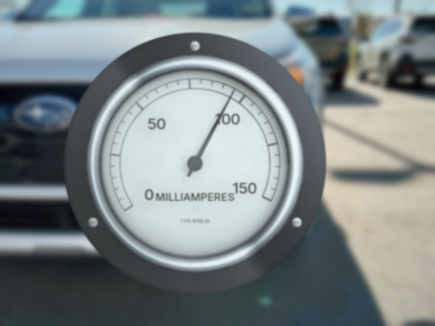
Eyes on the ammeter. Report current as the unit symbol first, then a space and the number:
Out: mA 95
